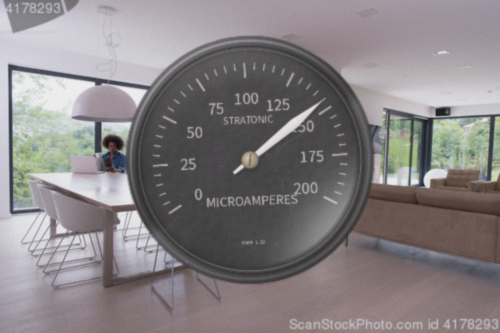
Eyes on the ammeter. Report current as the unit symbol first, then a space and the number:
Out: µA 145
